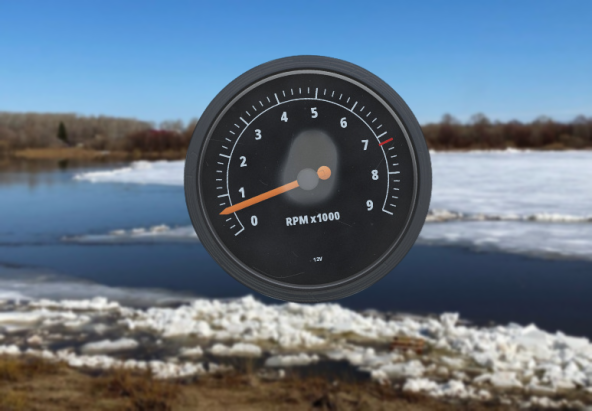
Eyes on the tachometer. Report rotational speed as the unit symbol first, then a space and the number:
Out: rpm 600
